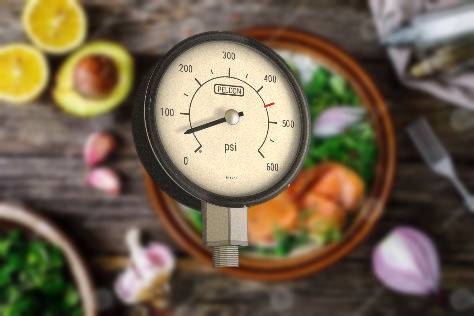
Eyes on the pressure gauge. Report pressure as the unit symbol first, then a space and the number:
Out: psi 50
